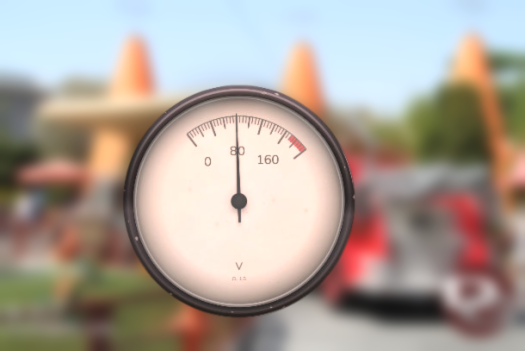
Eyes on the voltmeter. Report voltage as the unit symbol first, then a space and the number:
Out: V 80
